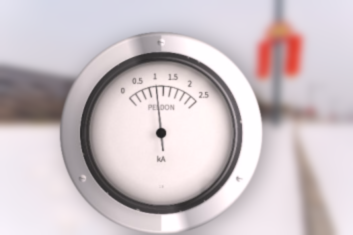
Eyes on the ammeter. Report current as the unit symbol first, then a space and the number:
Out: kA 1
